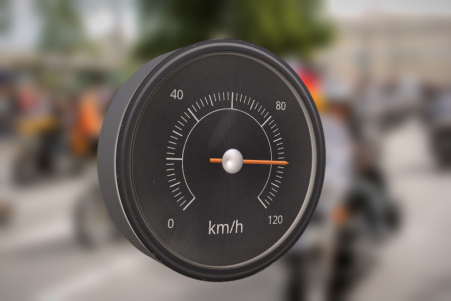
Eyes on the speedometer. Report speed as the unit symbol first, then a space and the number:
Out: km/h 100
